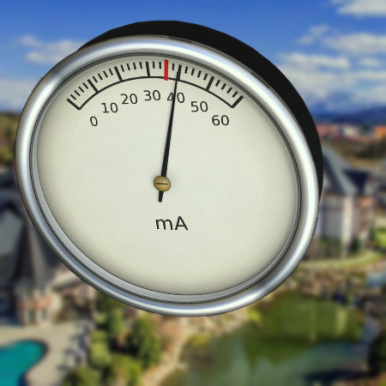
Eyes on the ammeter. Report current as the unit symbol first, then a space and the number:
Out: mA 40
